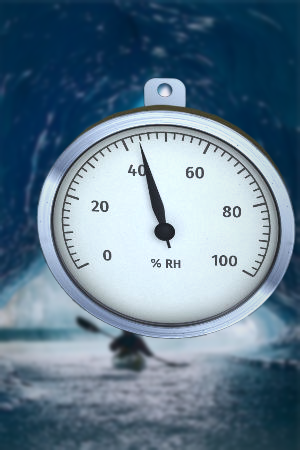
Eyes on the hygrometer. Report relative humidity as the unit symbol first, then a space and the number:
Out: % 44
